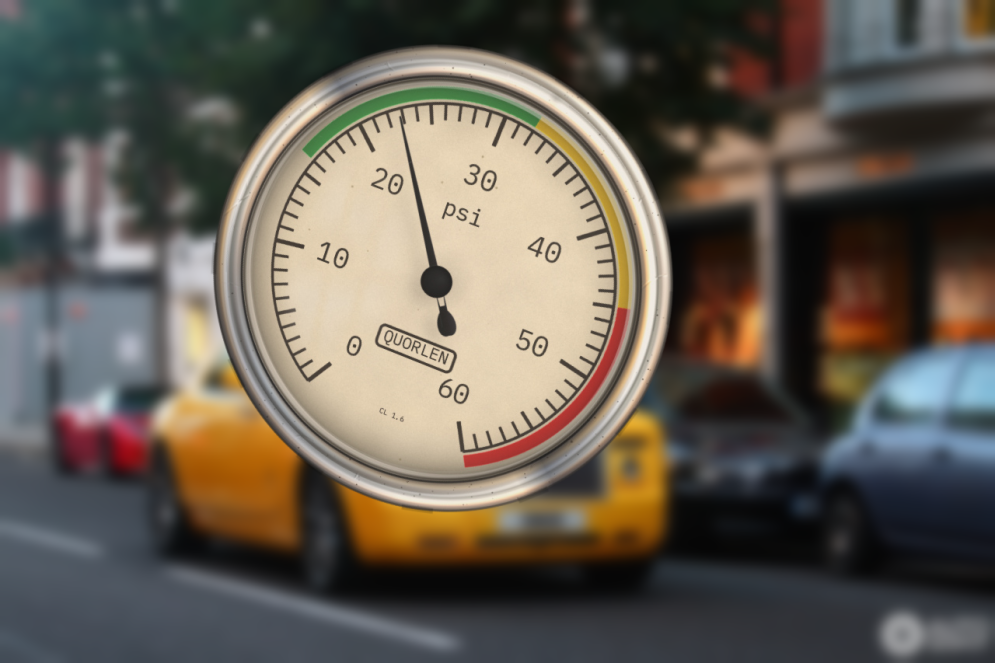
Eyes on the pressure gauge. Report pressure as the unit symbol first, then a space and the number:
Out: psi 23
